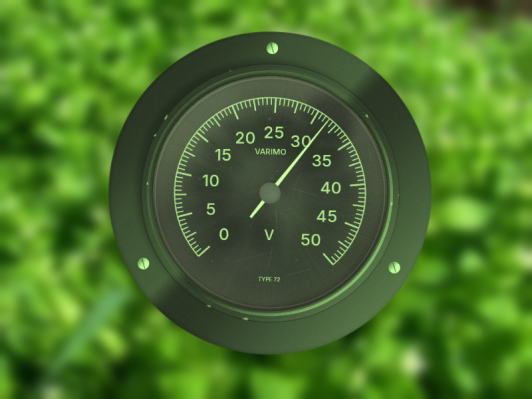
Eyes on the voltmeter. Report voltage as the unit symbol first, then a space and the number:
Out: V 31.5
